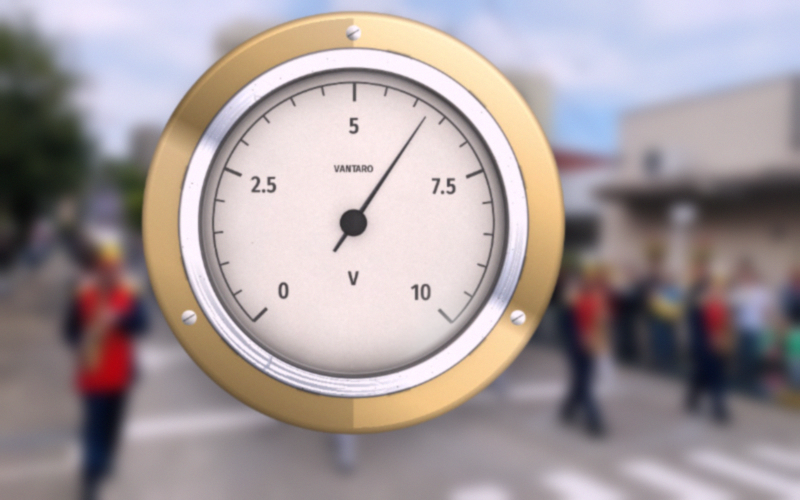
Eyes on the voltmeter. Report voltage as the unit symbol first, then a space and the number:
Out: V 6.25
